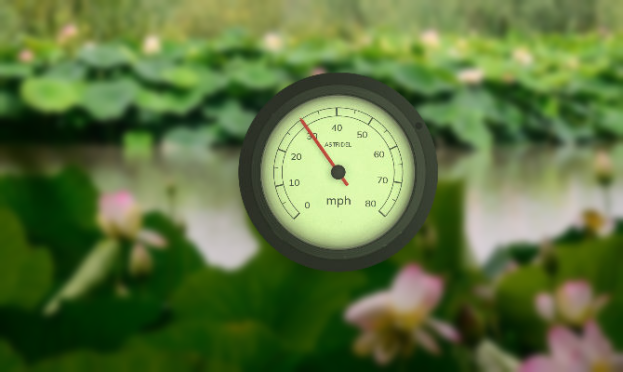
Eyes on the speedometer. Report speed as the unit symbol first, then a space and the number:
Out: mph 30
